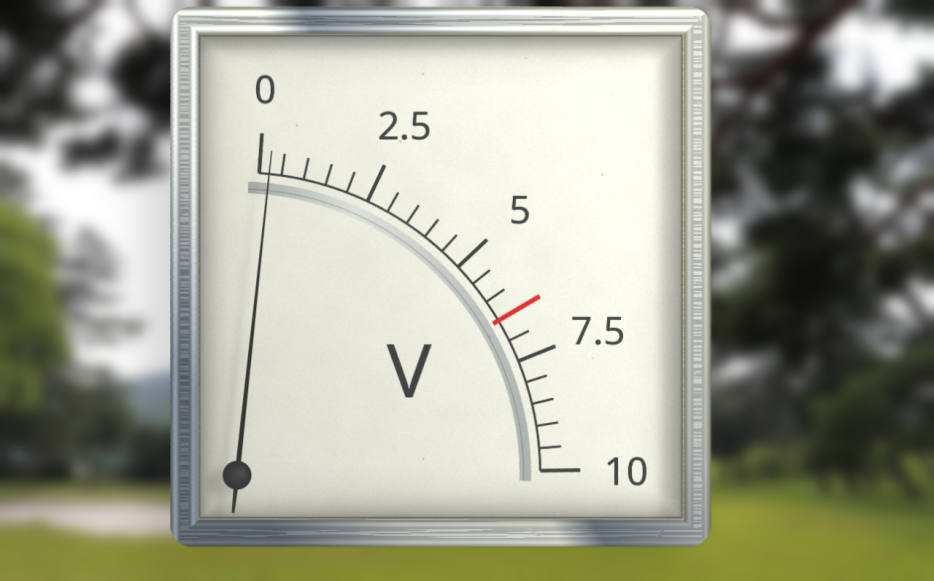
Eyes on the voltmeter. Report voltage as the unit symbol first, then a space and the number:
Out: V 0.25
